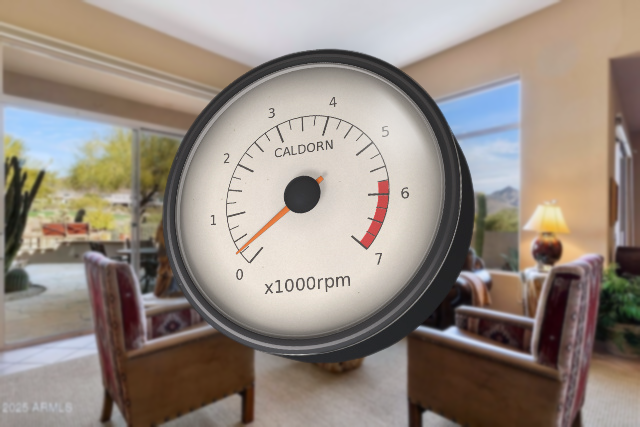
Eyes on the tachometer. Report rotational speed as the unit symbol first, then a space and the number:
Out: rpm 250
